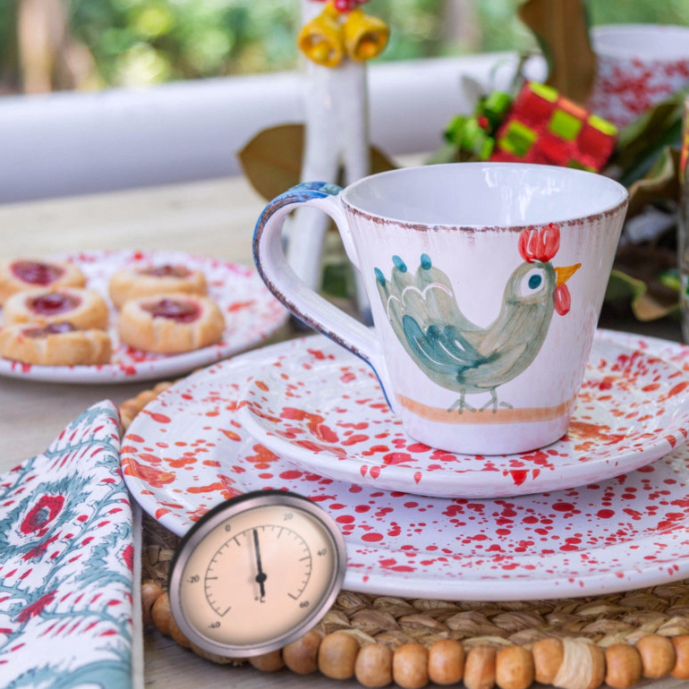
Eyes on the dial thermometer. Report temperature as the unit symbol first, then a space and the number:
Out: °C 8
